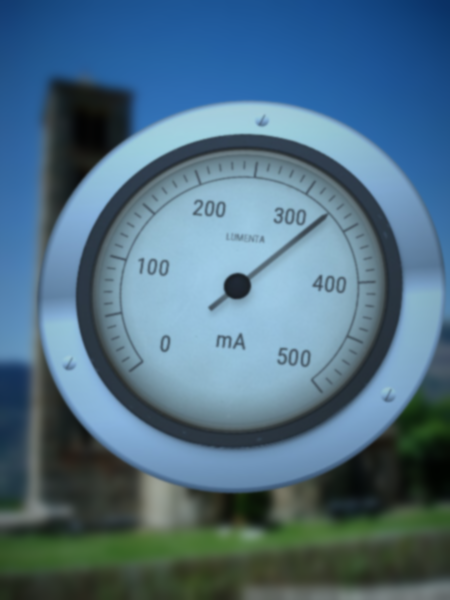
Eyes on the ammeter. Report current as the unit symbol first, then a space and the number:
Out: mA 330
